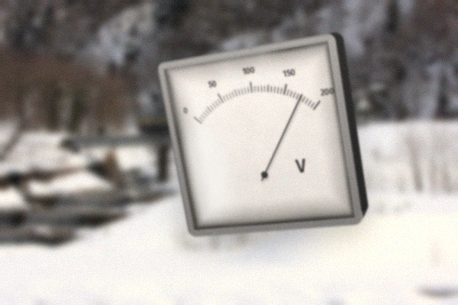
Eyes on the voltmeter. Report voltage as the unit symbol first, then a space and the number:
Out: V 175
